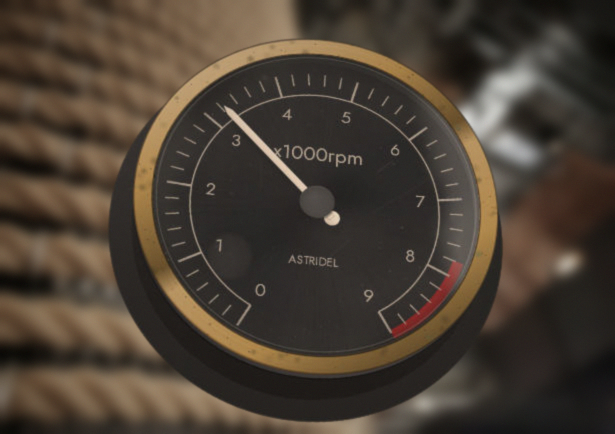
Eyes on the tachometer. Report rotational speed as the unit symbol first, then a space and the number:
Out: rpm 3200
